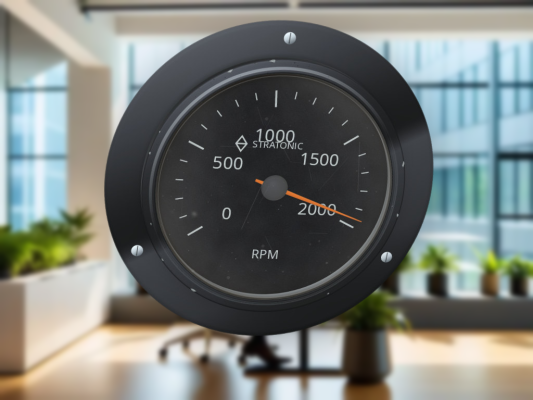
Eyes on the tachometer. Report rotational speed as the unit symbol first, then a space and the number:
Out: rpm 1950
